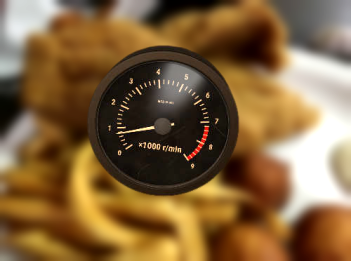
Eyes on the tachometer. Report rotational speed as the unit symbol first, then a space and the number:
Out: rpm 800
